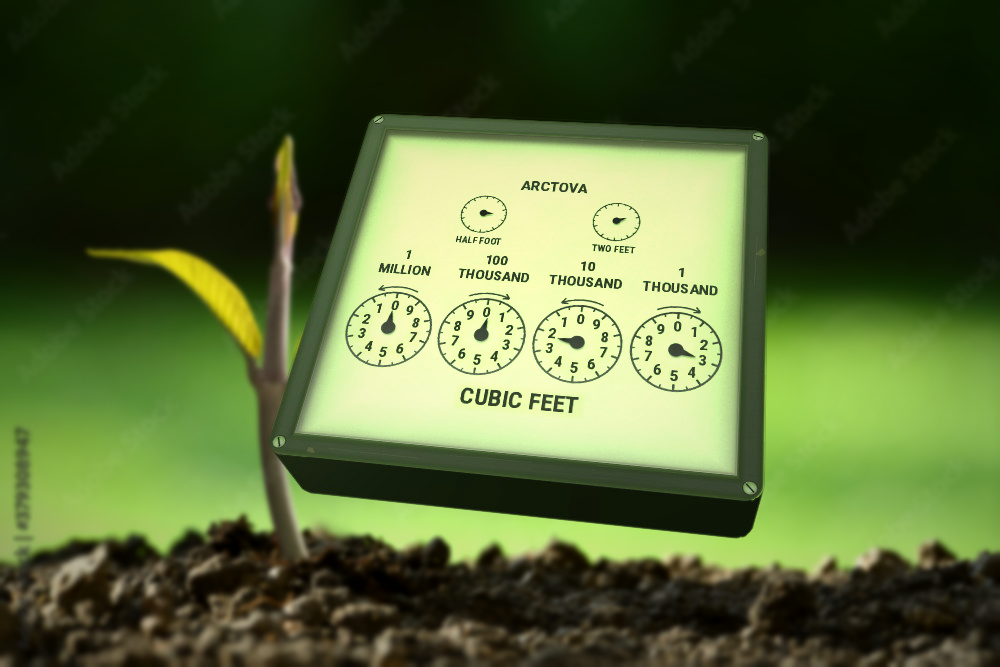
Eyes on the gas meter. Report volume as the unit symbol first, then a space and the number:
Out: ft³ 2300
